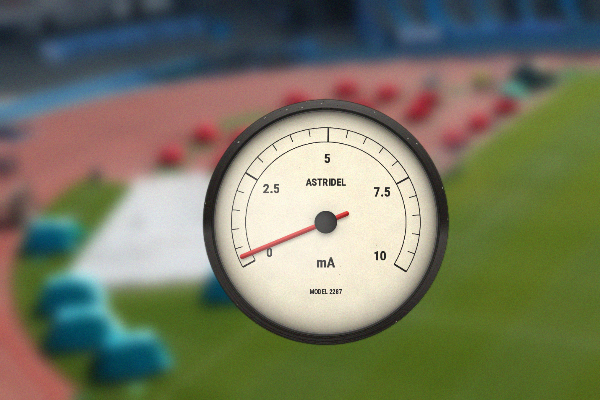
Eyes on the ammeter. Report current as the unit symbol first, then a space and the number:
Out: mA 0.25
